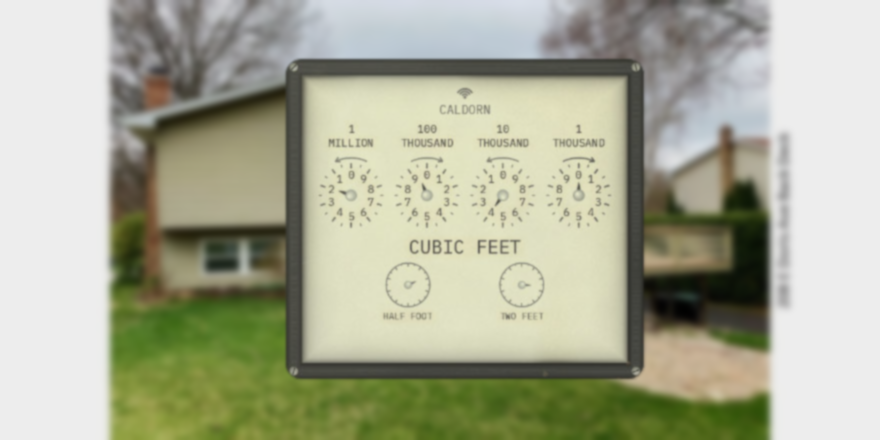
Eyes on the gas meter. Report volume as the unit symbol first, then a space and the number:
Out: ft³ 194000
